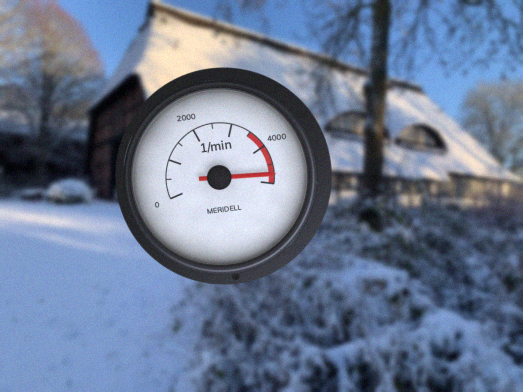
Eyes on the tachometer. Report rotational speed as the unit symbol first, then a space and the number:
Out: rpm 4750
